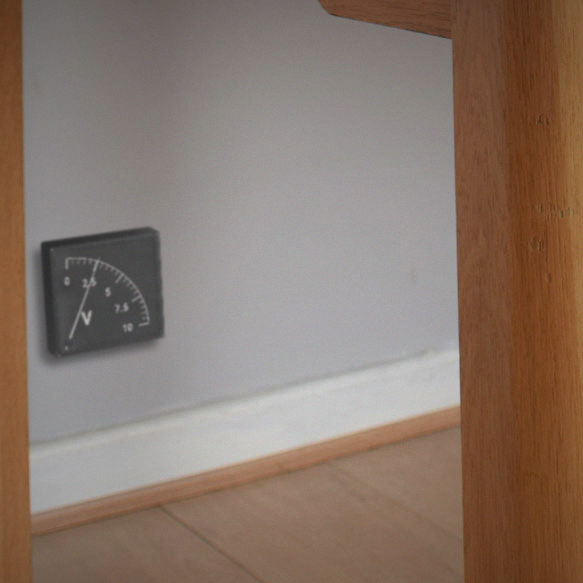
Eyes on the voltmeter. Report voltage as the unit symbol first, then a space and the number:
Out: V 2.5
